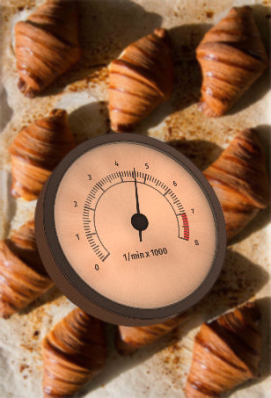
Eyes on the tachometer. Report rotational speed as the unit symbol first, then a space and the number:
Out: rpm 4500
